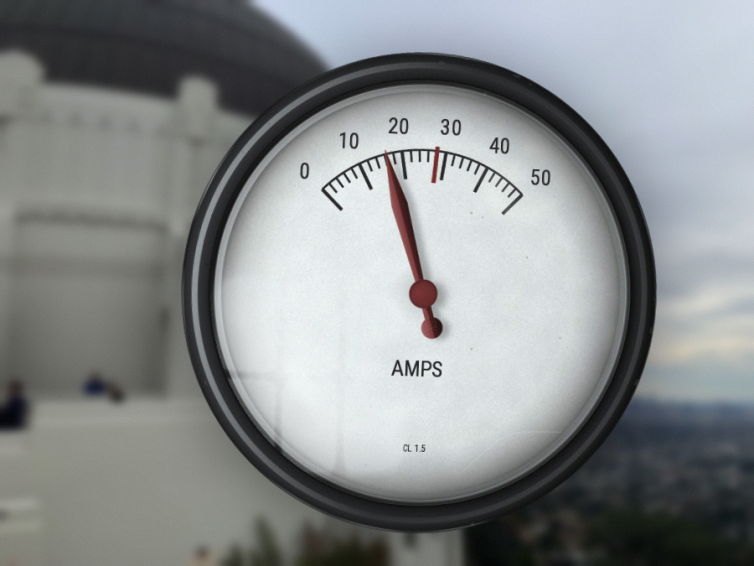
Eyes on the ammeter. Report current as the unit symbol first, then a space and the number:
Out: A 16
